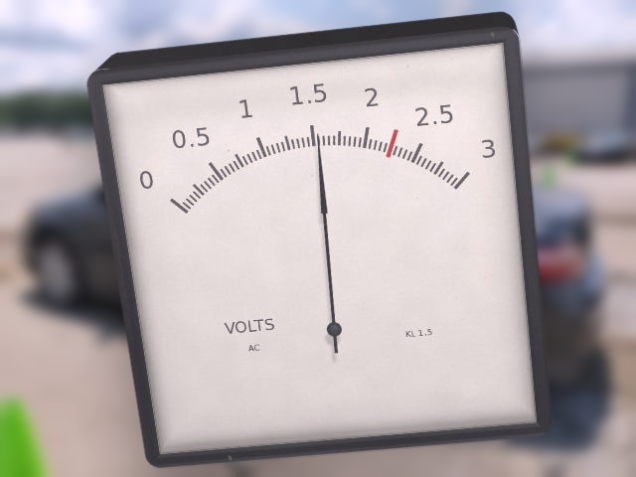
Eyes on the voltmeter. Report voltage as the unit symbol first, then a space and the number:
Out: V 1.55
